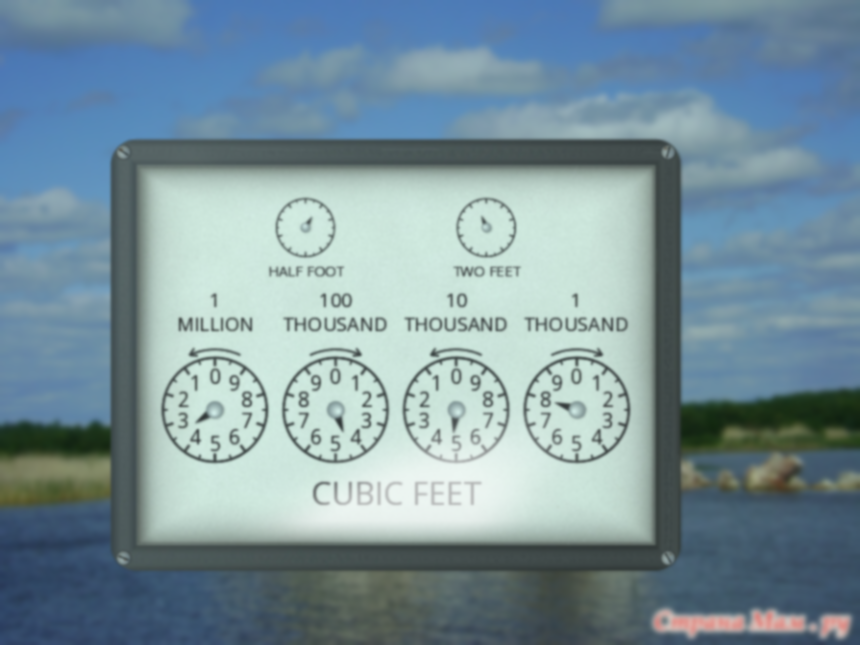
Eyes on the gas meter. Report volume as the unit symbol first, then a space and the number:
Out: ft³ 344800
